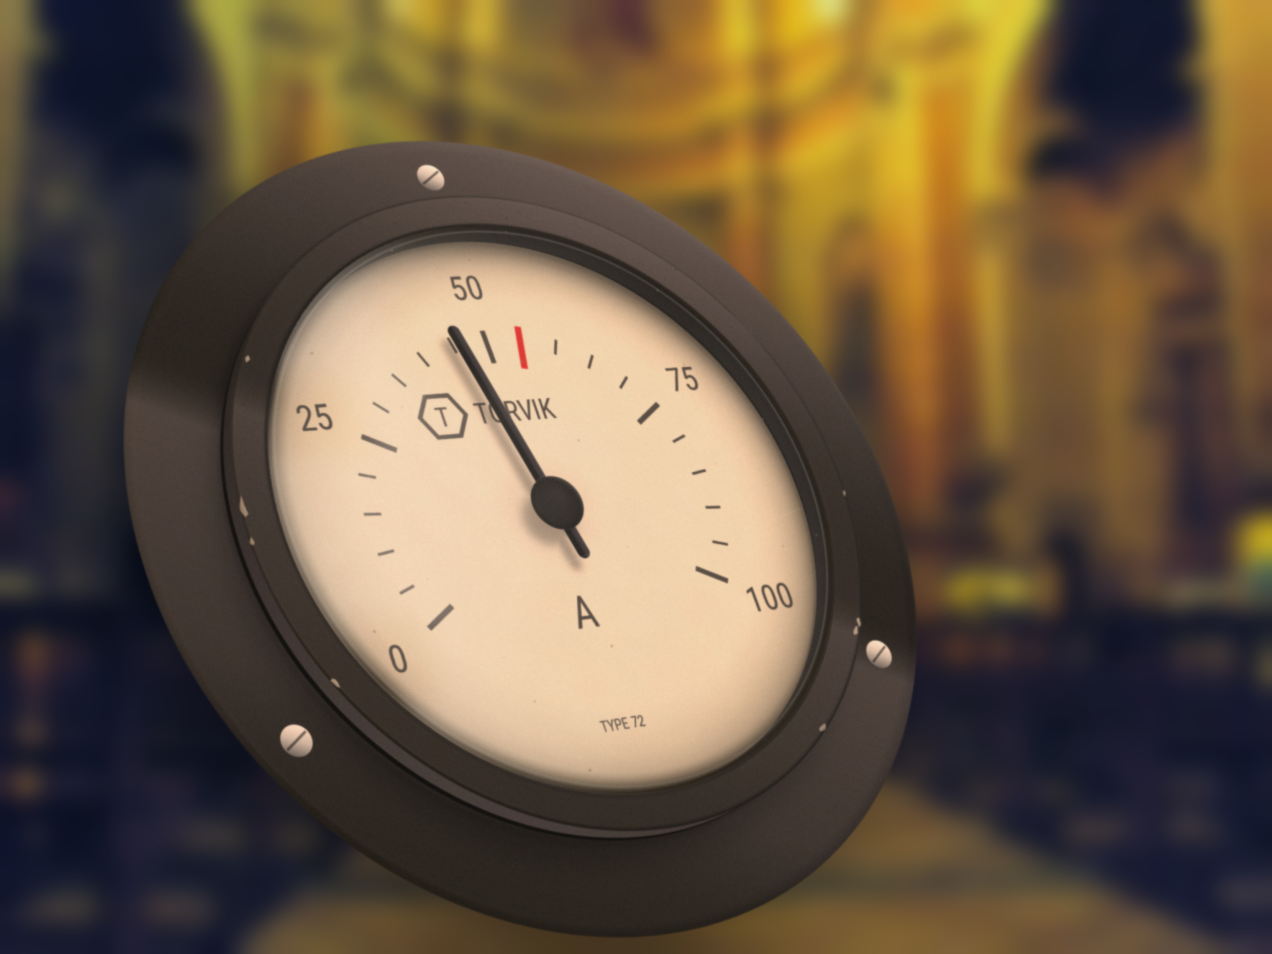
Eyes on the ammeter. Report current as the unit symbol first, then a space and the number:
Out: A 45
